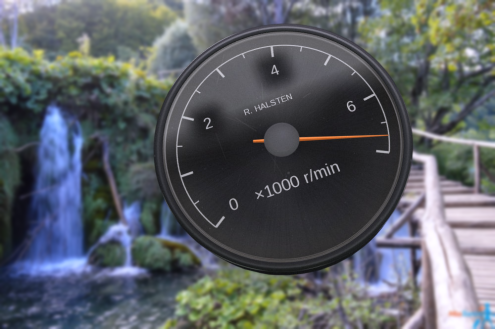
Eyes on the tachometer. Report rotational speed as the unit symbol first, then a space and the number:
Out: rpm 6750
